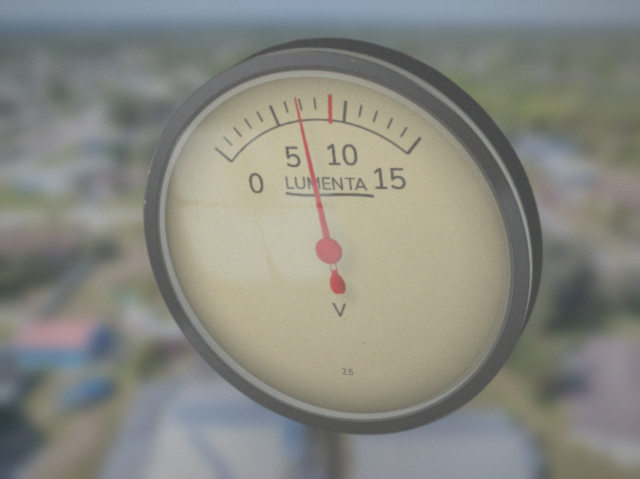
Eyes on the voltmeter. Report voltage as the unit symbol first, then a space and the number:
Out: V 7
